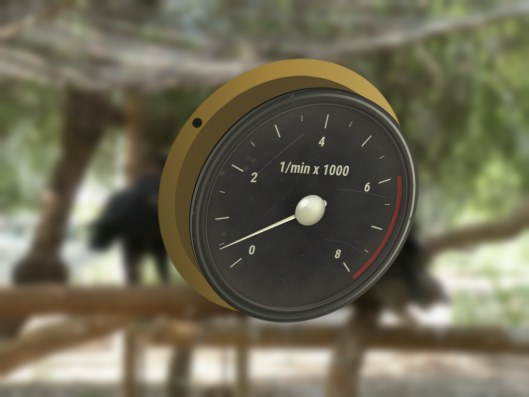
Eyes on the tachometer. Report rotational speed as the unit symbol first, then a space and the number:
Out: rpm 500
